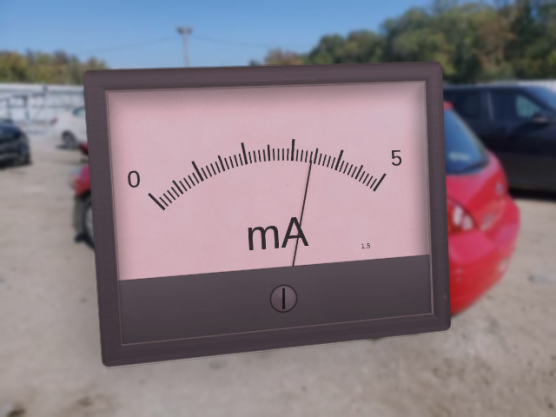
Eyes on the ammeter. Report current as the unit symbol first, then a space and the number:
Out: mA 3.4
